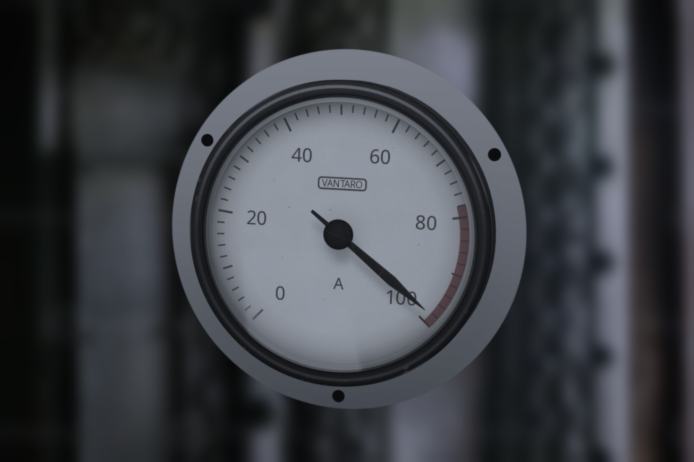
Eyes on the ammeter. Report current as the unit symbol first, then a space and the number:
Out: A 98
